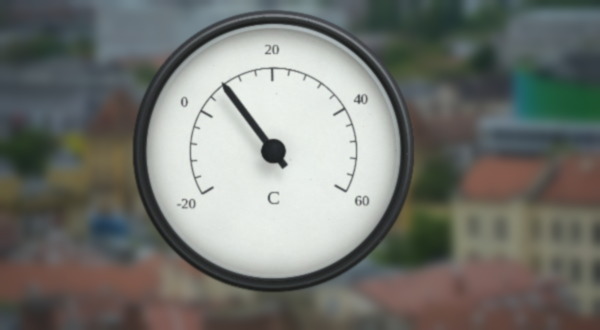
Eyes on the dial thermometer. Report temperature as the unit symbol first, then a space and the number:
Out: °C 8
